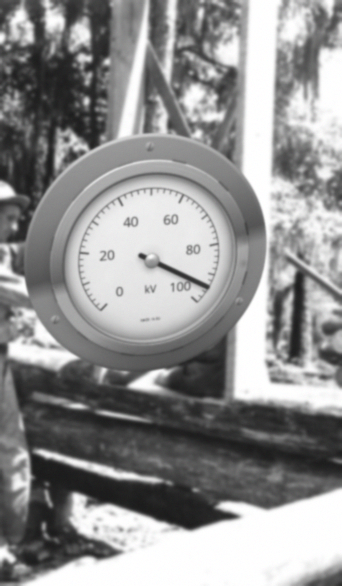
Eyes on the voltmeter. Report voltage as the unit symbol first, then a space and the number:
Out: kV 94
